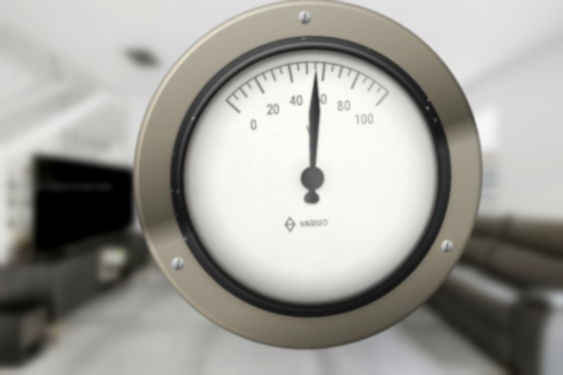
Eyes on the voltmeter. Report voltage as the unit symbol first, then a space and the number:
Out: V 55
